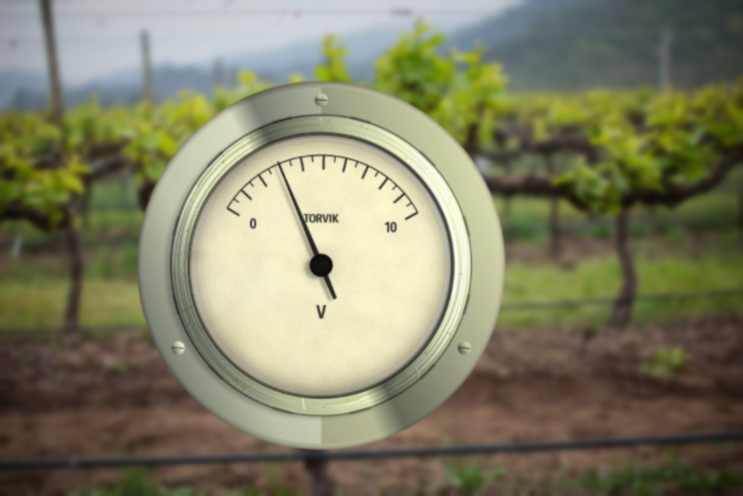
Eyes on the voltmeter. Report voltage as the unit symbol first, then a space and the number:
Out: V 3
